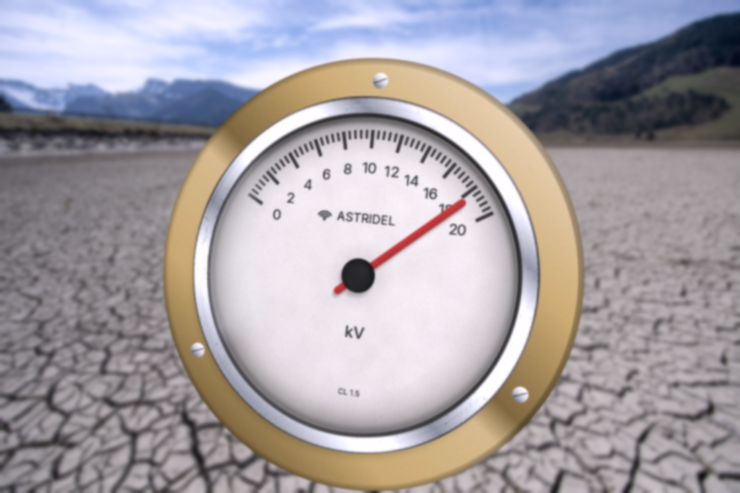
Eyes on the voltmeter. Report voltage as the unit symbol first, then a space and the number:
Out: kV 18.4
